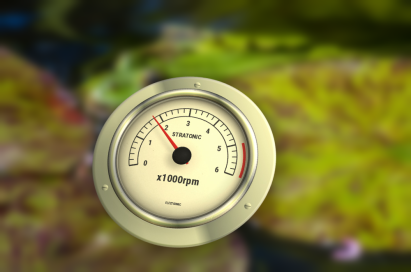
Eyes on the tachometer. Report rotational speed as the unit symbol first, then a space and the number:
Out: rpm 1800
